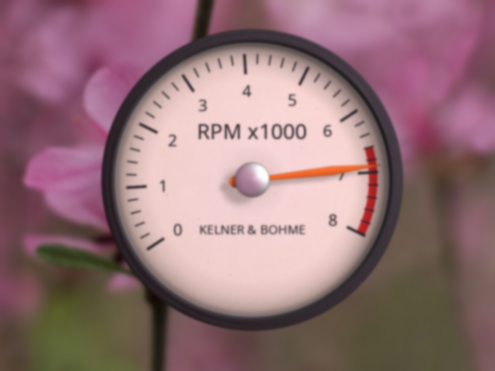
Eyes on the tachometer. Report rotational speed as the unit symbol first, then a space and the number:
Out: rpm 6900
